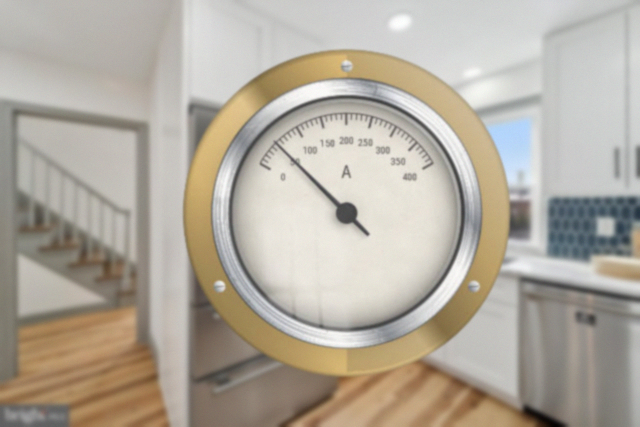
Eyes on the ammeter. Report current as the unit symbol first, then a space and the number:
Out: A 50
